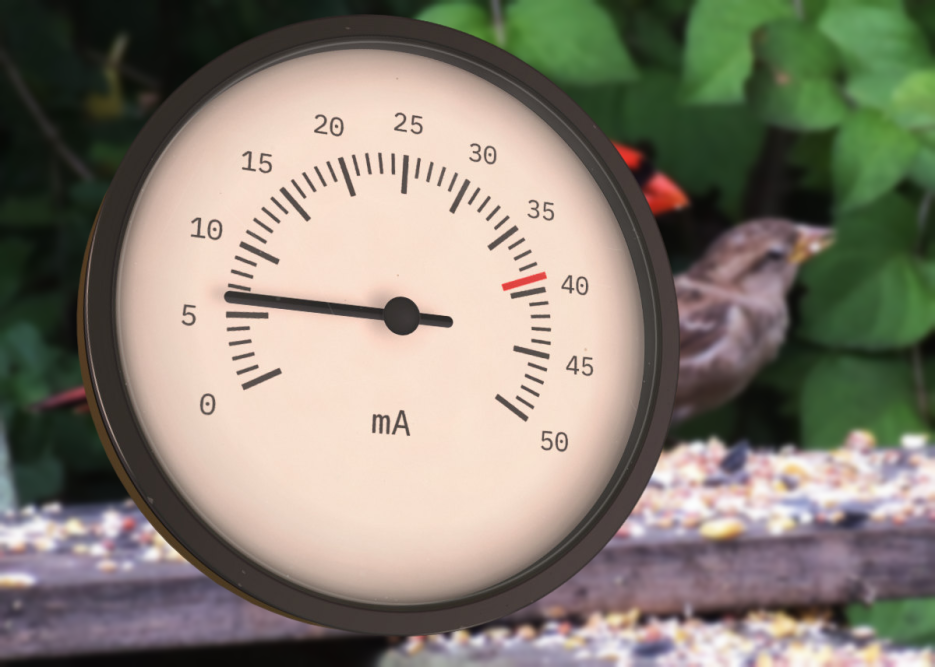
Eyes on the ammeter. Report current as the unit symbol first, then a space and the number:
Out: mA 6
